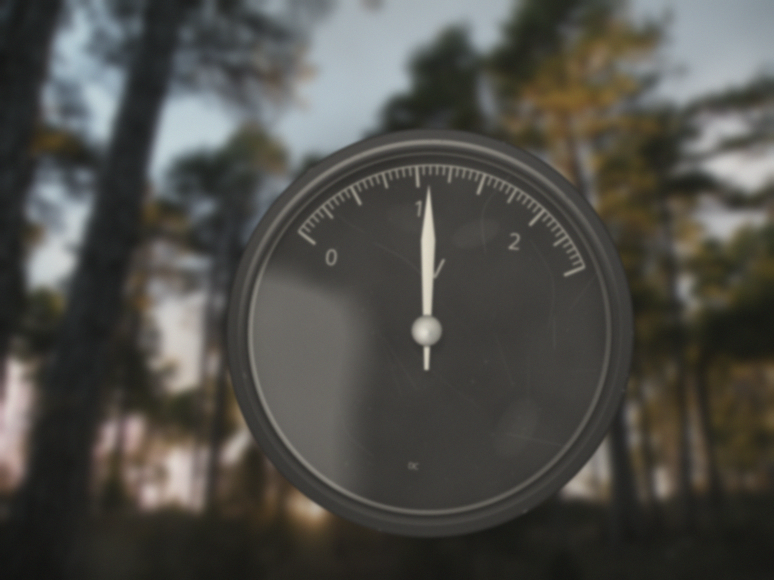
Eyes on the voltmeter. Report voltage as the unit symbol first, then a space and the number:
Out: V 1.1
